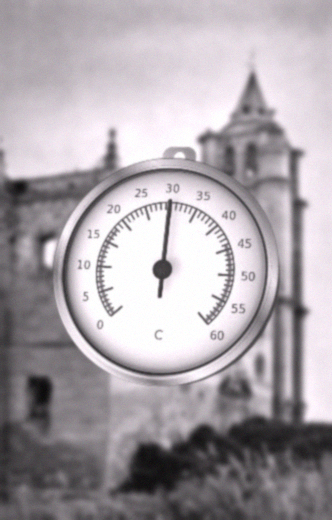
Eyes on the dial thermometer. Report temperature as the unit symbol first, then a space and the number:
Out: °C 30
